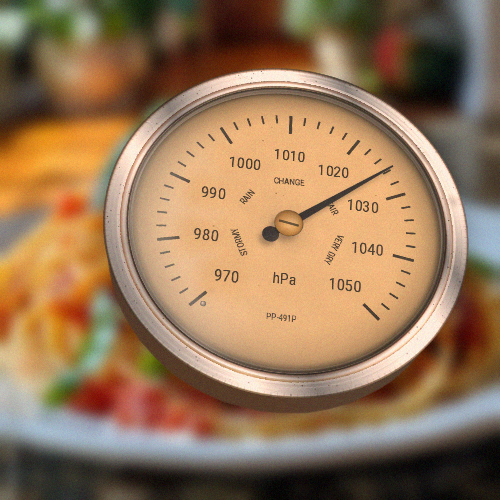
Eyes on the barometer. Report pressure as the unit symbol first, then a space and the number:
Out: hPa 1026
